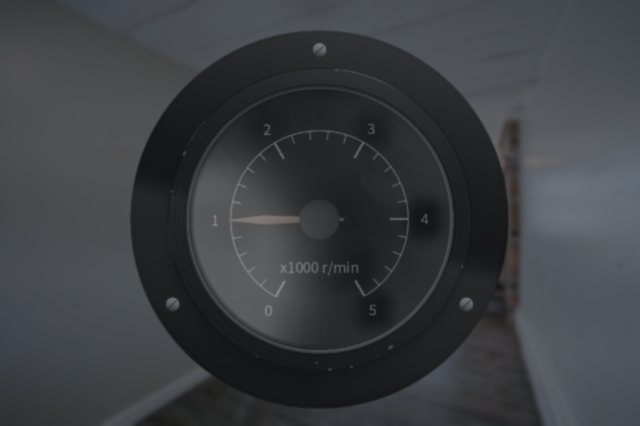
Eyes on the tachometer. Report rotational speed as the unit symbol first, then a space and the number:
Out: rpm 1000
